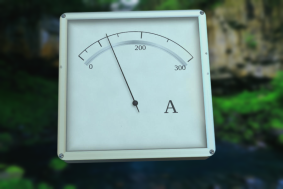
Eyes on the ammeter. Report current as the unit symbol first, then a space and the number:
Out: A 125
